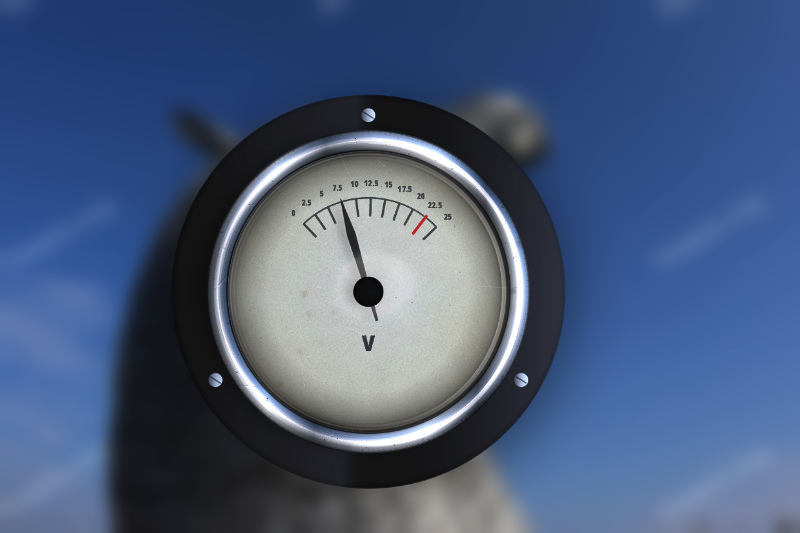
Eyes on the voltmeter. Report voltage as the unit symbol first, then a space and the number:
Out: V 7.5
